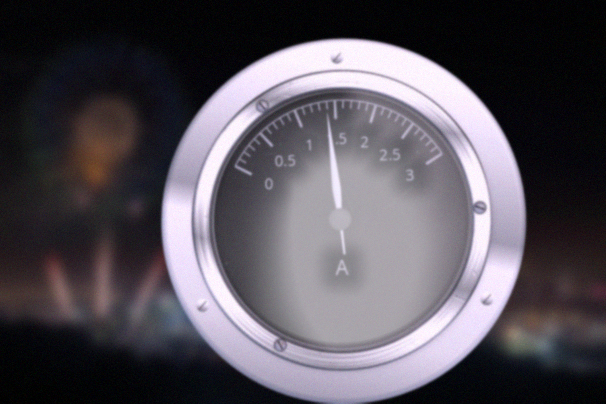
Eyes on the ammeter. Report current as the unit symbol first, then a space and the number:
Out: A 1.4
